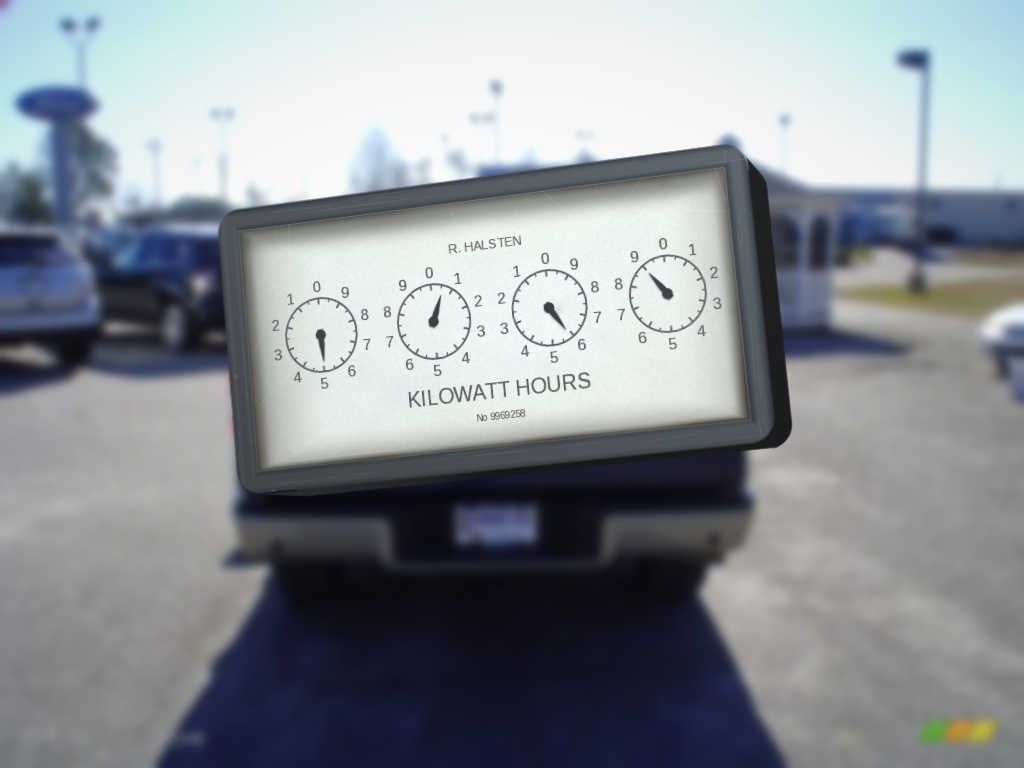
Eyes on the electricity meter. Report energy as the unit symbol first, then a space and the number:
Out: kWh 5059
